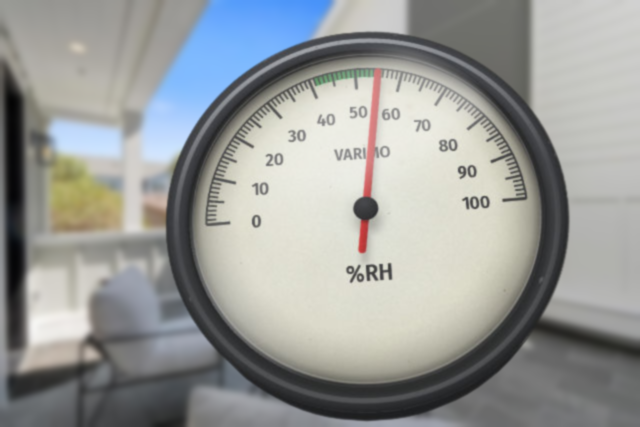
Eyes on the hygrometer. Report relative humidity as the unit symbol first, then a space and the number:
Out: % 55
